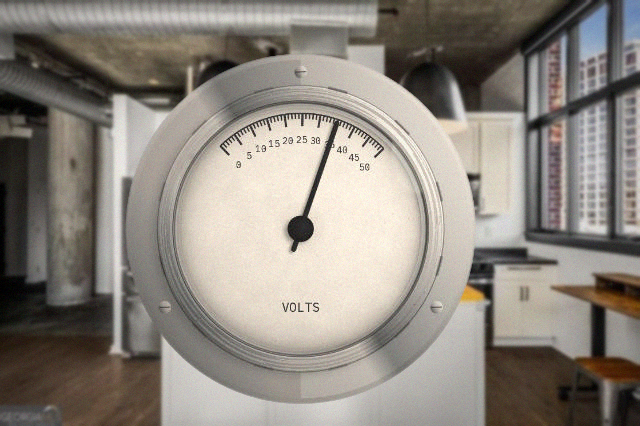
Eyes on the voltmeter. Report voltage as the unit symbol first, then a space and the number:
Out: V 35
